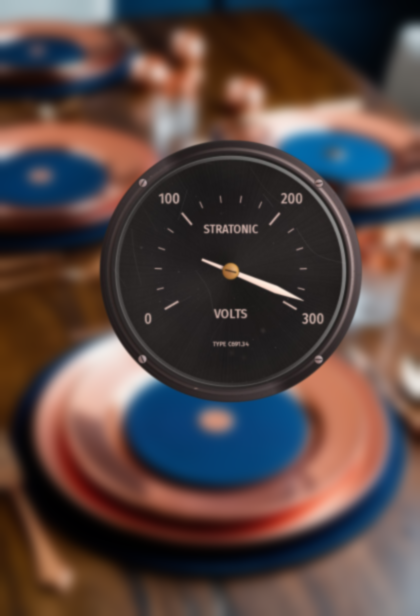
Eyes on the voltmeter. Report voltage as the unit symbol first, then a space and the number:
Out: V 290
